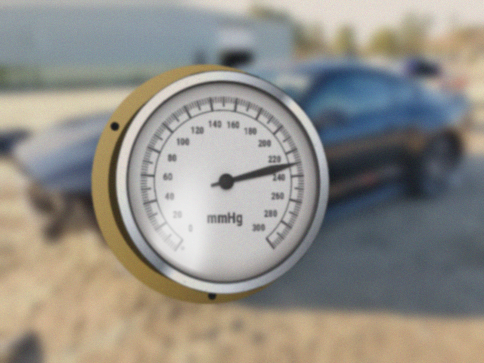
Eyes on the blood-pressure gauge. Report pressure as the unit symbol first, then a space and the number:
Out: mmHg 230
